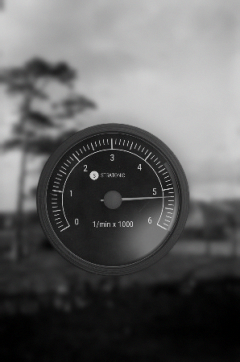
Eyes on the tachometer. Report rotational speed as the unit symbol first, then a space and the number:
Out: rpm 5200
